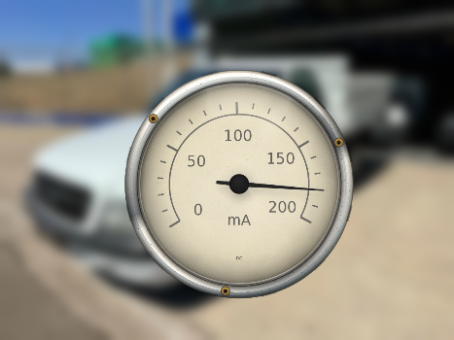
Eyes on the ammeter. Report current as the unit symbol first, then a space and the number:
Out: mA 180
